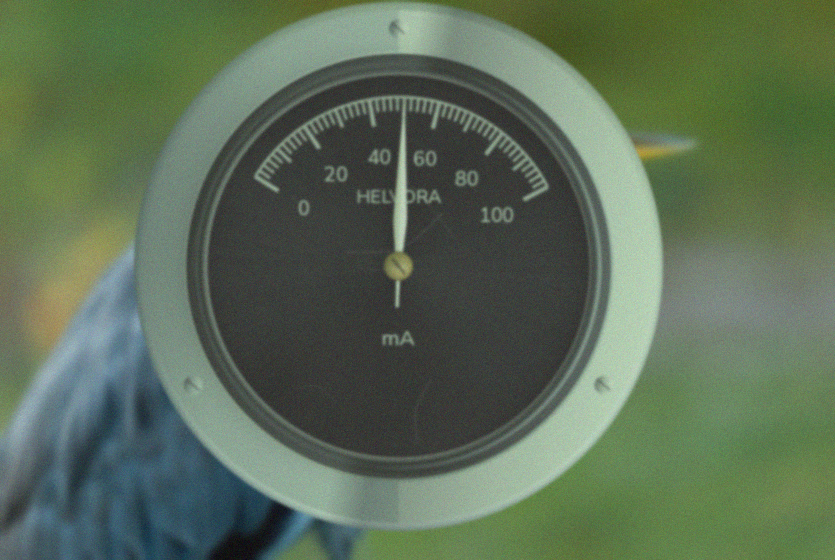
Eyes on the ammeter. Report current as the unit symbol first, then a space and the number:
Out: mA 50
